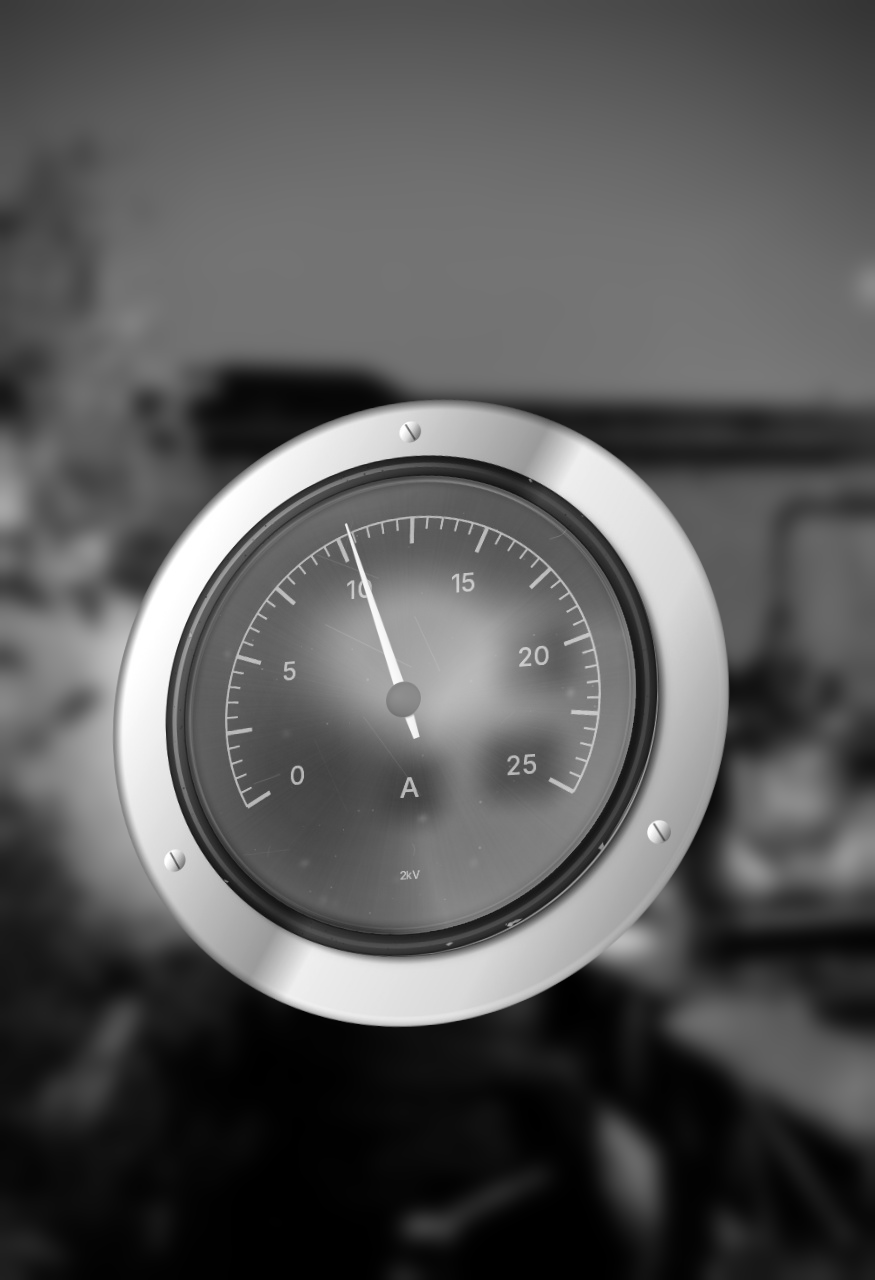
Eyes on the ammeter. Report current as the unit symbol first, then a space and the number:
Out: A 10.5
